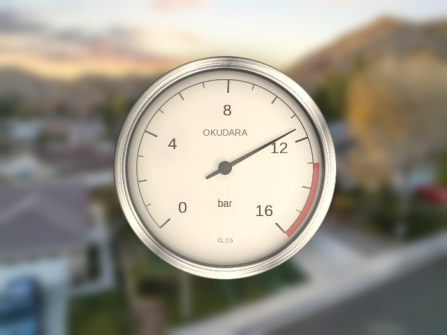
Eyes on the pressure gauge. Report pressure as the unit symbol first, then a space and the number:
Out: bar 11.5
